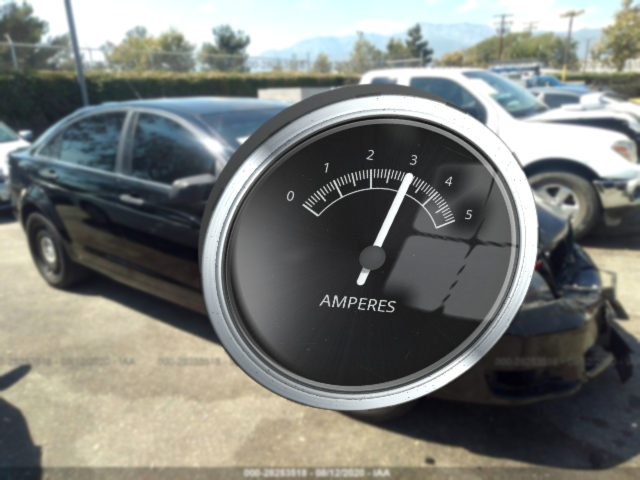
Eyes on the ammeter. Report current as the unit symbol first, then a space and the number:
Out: A 3
